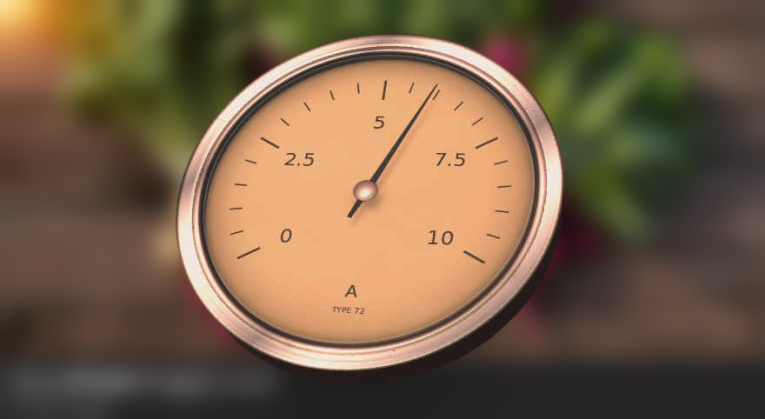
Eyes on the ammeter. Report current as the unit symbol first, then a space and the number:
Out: A 6
